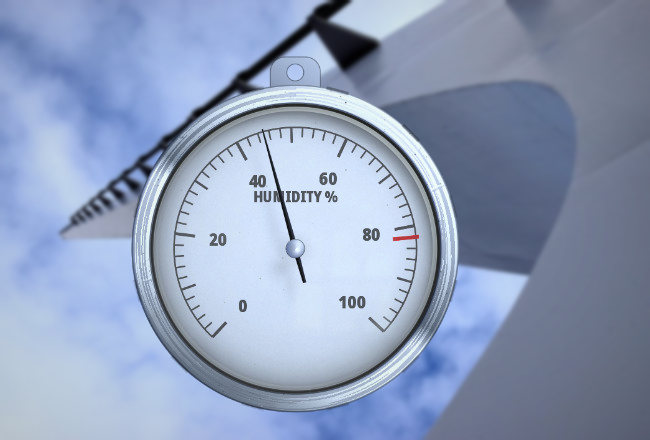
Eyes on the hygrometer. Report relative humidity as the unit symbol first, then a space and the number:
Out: % 45
